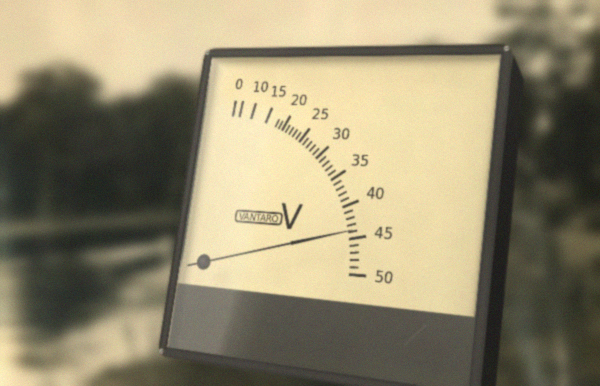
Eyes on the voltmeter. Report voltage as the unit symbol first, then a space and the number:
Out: V 44
